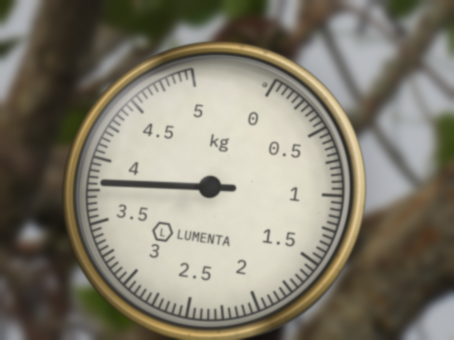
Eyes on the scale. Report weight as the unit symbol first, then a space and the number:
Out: kg 3.8
